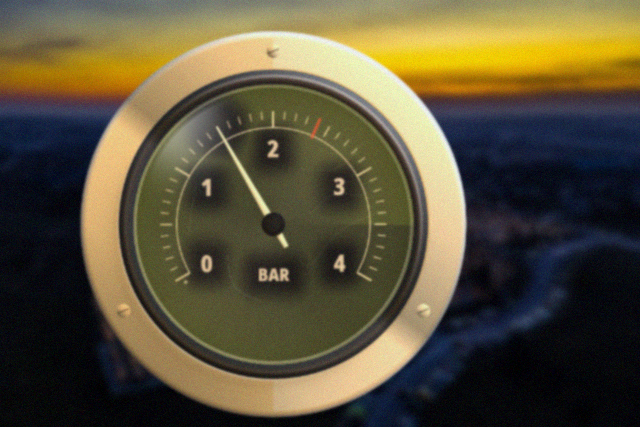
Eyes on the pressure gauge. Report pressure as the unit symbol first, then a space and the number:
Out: bar 1.5
